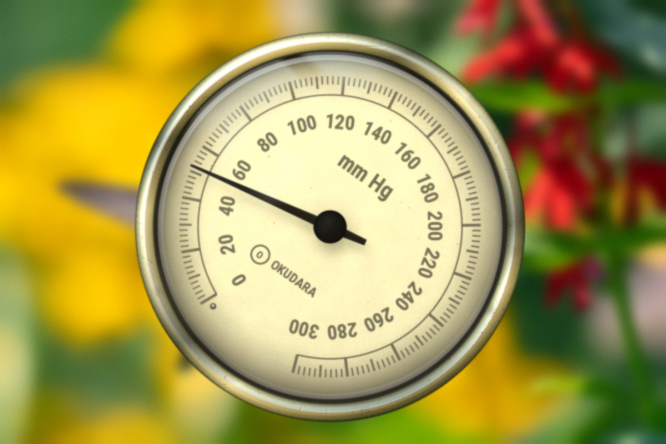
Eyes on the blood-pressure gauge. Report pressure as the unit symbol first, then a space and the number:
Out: mmHg 52
